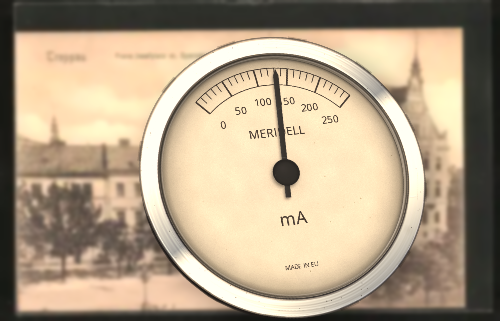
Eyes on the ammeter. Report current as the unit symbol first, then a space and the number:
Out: mA 130
